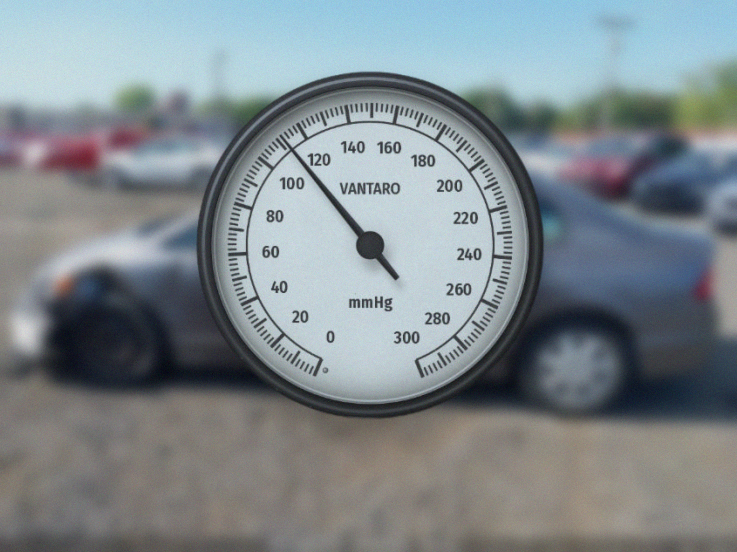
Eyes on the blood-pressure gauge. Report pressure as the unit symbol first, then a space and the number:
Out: mmHg 112
